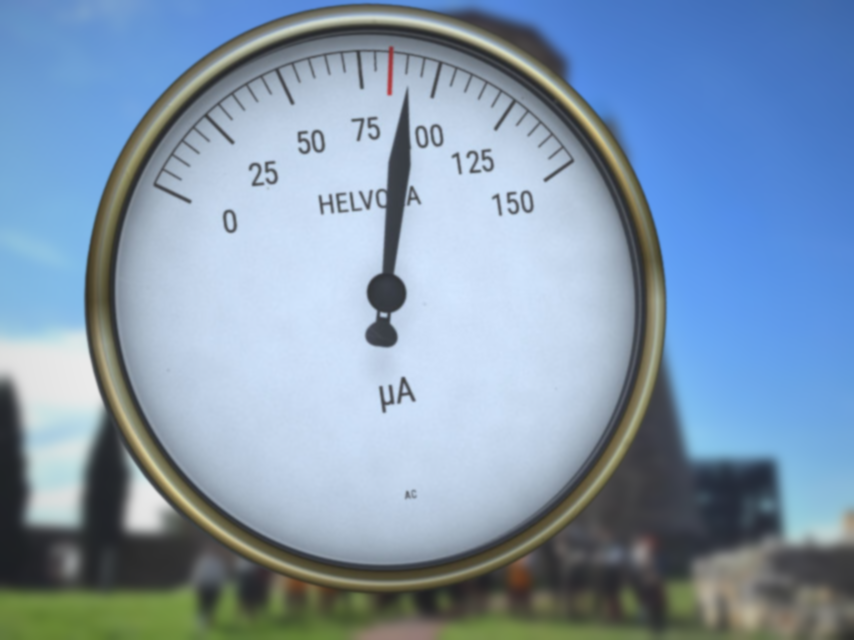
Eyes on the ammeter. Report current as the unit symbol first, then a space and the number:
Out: µA 90
